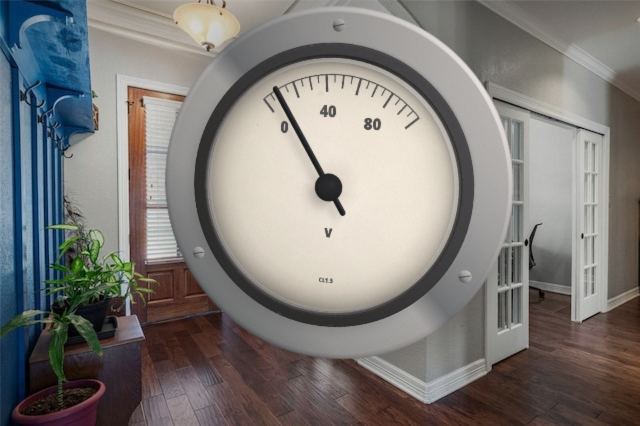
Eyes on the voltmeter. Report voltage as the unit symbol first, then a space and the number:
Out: V 10
